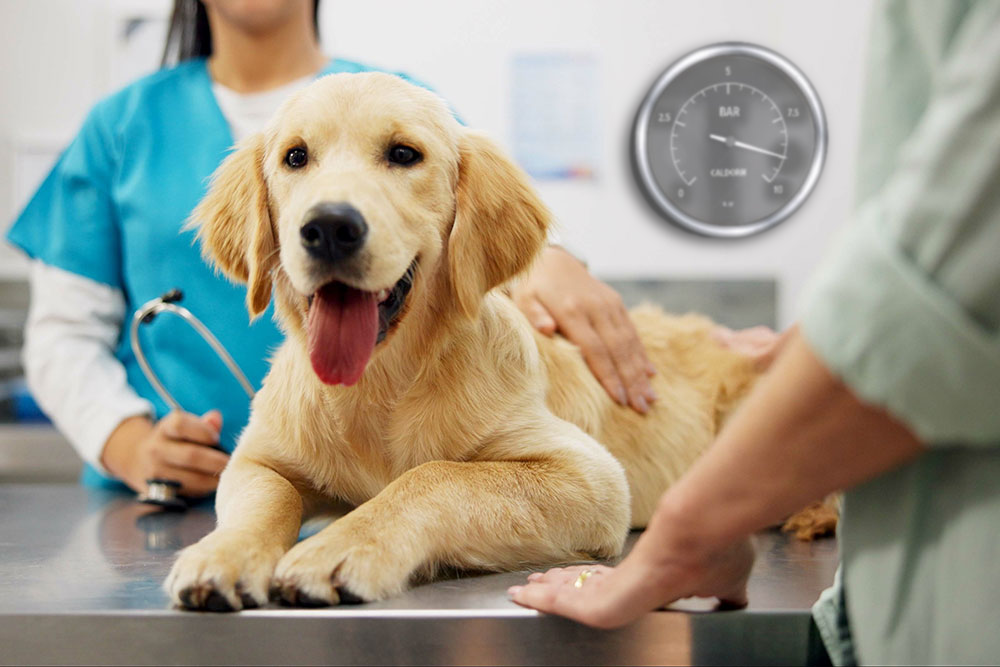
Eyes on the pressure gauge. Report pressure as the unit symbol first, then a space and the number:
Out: bar 9
